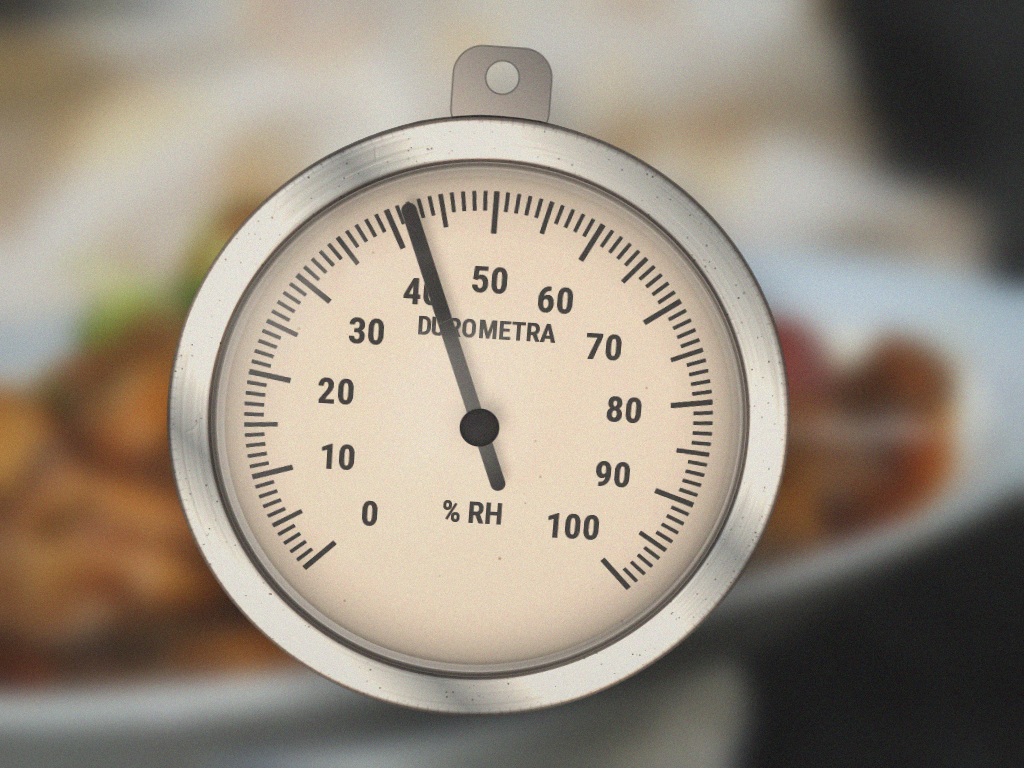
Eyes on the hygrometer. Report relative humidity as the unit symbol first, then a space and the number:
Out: % 42
